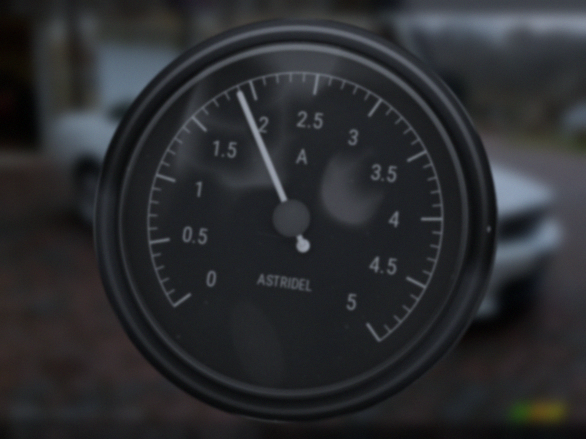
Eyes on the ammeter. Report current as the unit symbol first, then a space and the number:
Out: A 1.9
